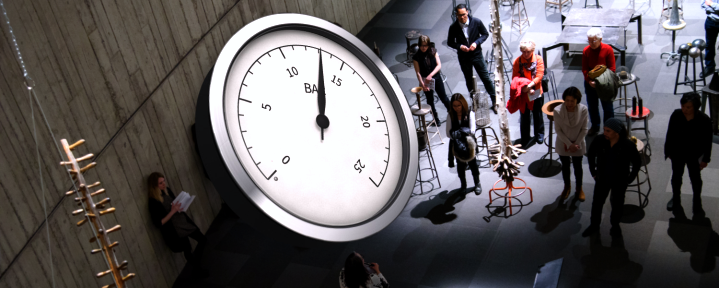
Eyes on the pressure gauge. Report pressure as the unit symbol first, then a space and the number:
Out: bar 13
